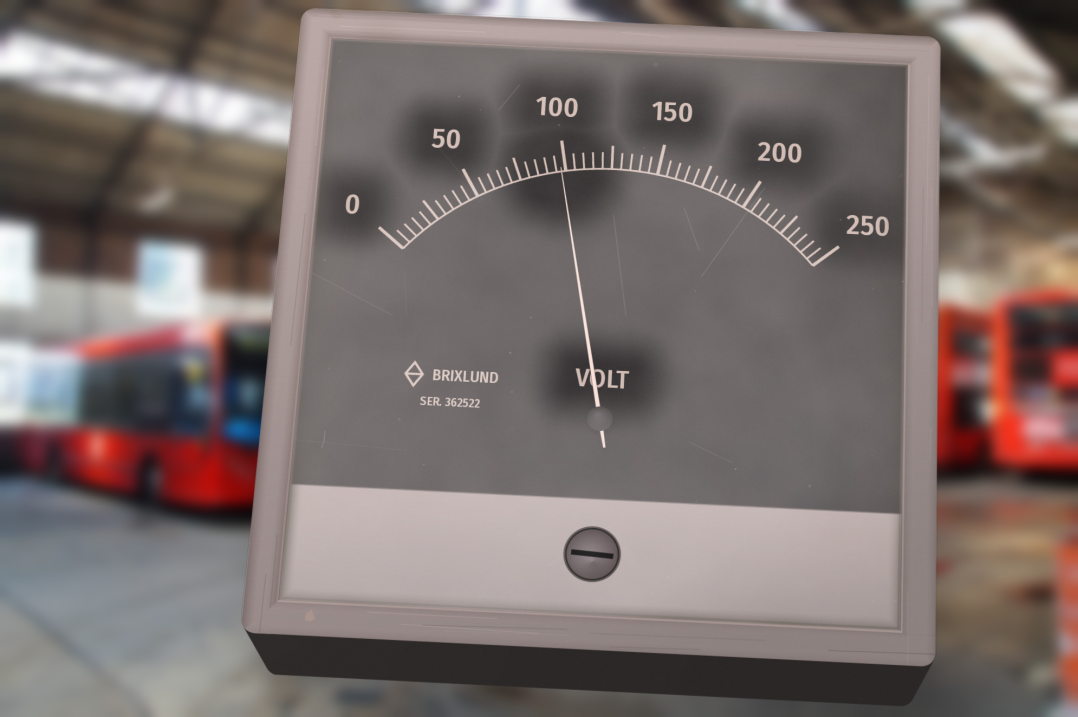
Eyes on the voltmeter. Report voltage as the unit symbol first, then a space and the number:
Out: V 97.5
